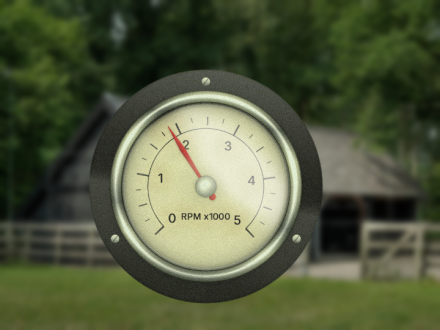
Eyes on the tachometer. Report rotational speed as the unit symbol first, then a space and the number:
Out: rpm 1875
